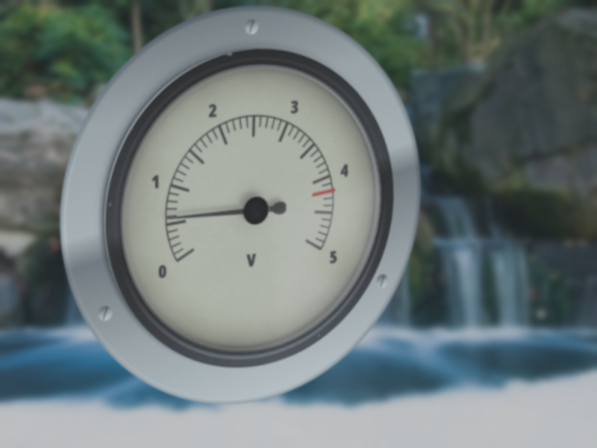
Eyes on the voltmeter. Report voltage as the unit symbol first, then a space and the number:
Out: V 0.6
